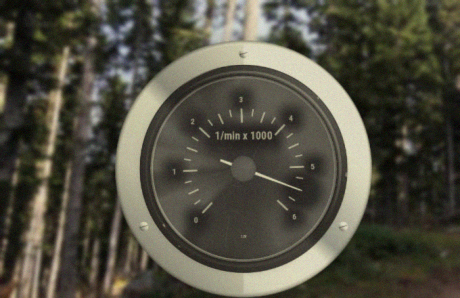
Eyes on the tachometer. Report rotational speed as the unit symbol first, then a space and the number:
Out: rpm 5500
